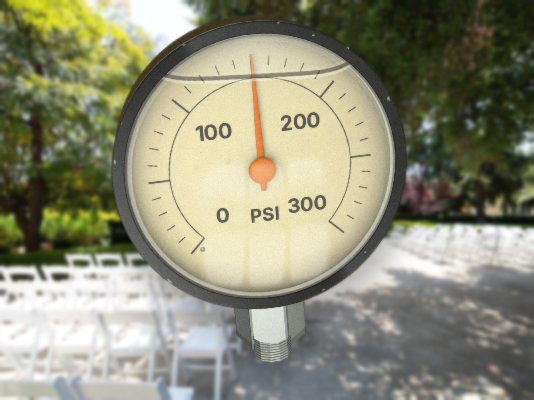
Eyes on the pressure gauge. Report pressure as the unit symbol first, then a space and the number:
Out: psi 150
